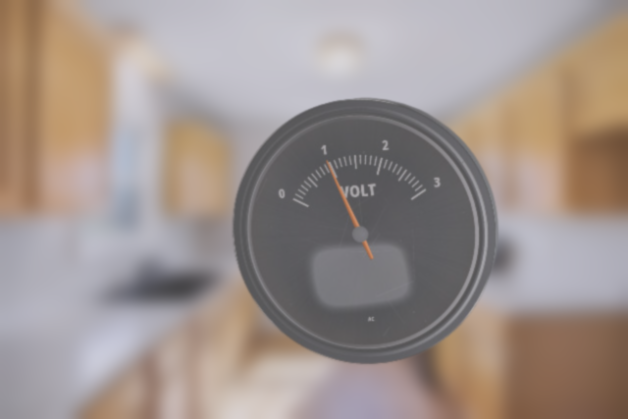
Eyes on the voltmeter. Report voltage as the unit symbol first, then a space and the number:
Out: V 1
